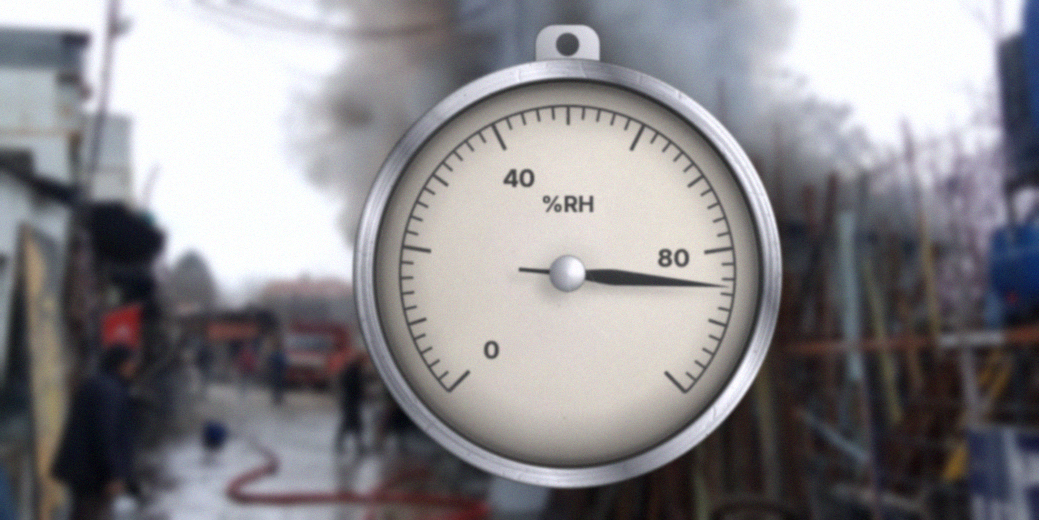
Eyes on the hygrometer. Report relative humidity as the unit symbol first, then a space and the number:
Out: % 85
